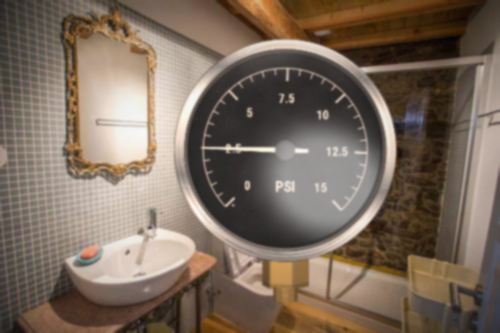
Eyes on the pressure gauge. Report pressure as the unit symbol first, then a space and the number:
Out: psi 2.5
